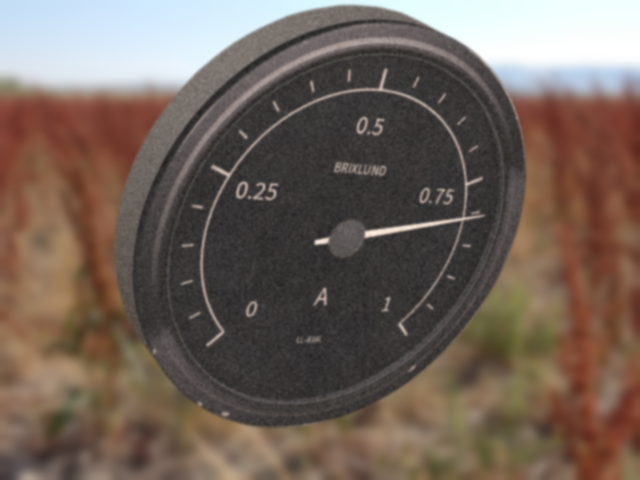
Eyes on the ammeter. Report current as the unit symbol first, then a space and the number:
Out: A 0.8
